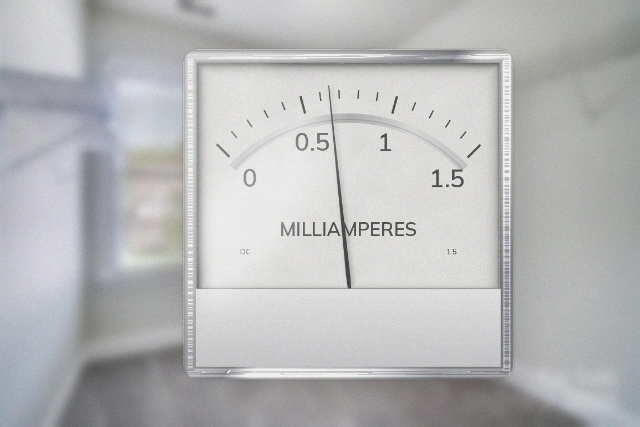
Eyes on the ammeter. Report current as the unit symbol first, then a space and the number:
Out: mA 0.65
